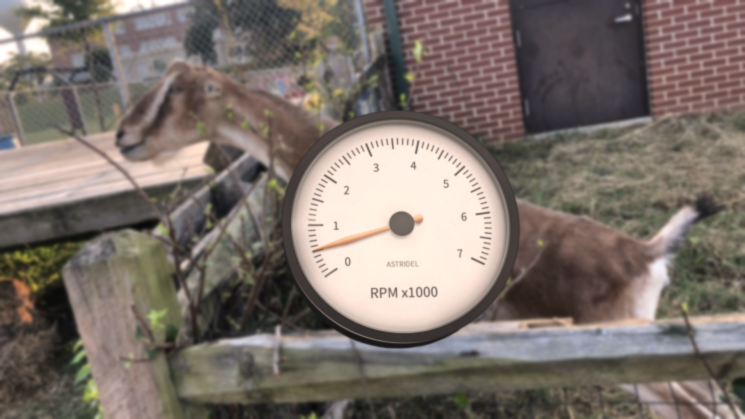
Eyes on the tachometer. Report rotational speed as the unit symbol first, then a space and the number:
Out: rpm 500
